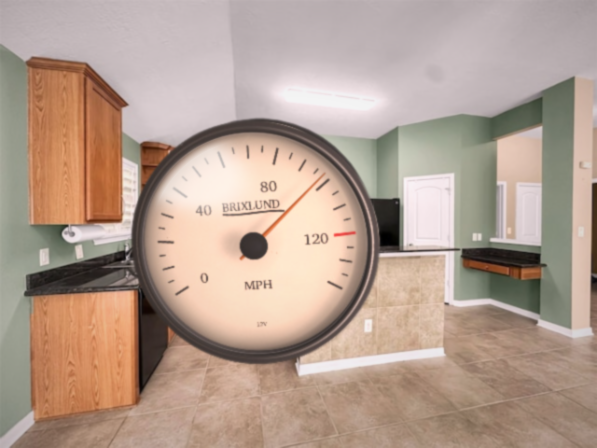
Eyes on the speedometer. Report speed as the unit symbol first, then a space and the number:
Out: mph 97.5
